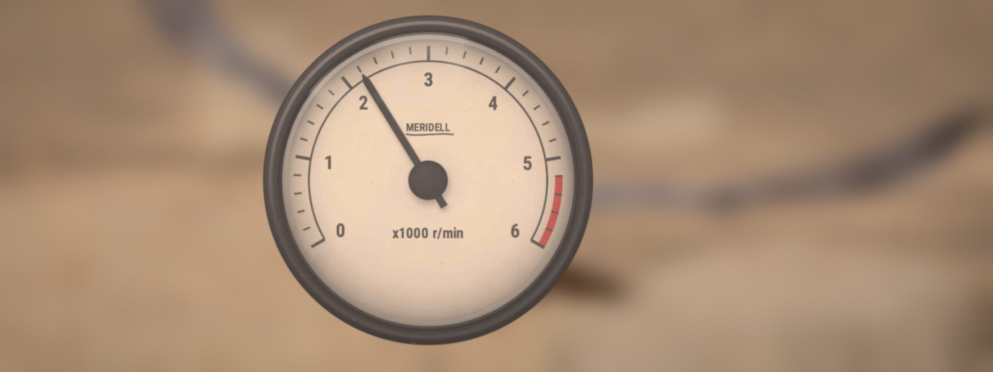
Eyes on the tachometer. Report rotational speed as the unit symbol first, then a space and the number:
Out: rpm 2200
